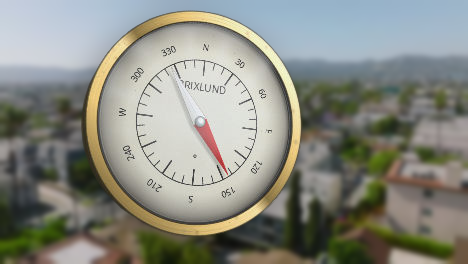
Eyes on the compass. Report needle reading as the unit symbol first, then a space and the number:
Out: ° 145
